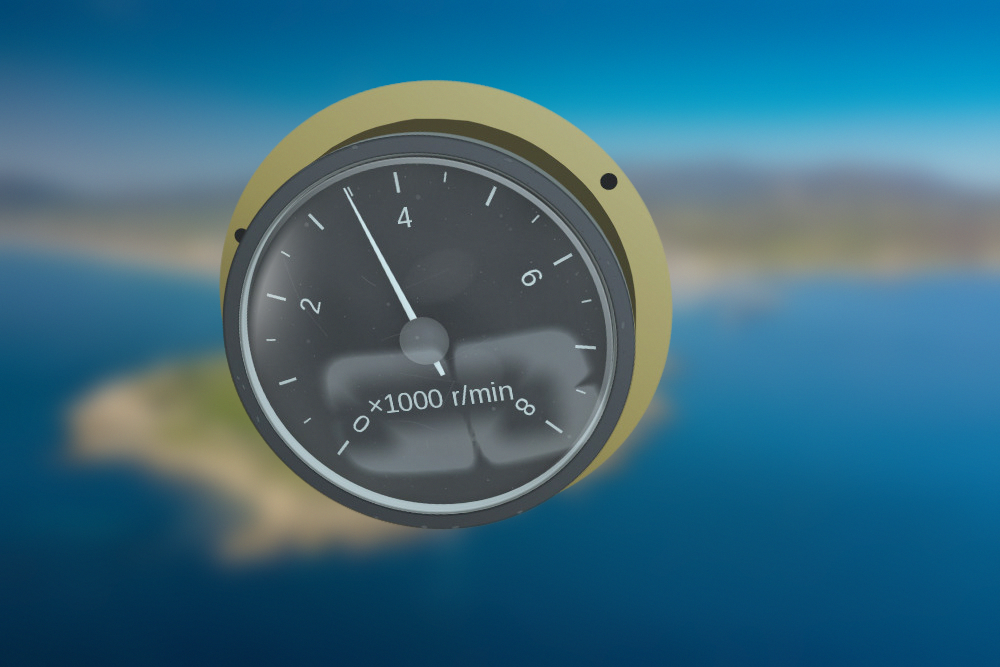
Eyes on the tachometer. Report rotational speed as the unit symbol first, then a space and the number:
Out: rpm 3500
